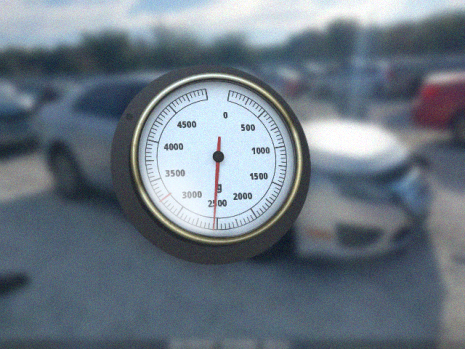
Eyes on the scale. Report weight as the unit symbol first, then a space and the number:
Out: g 2550
